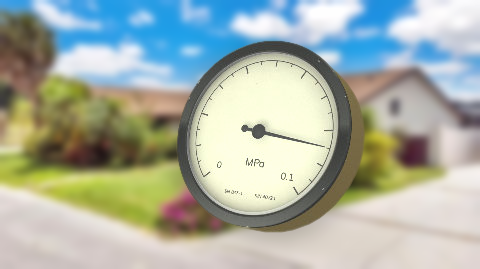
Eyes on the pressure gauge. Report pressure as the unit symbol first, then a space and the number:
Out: MPa 0.085
